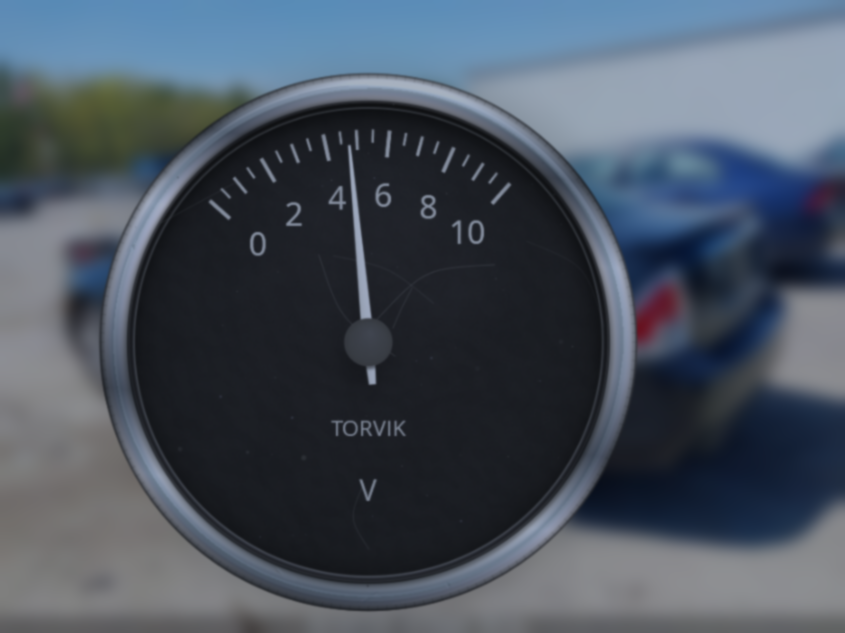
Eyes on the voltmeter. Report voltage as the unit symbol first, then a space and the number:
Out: V 4.75
